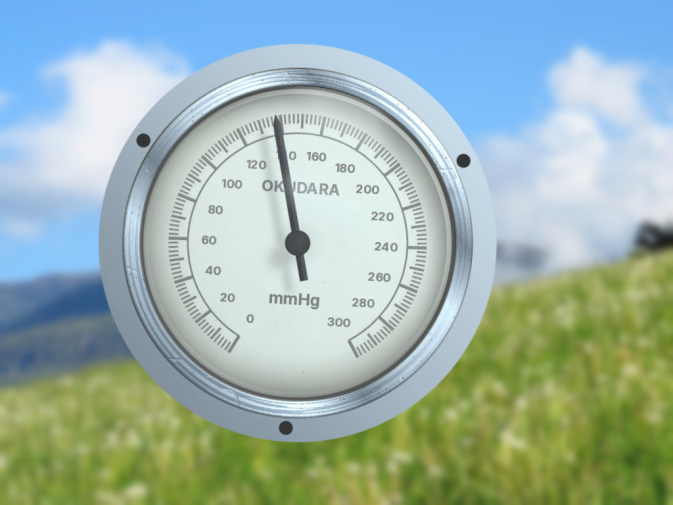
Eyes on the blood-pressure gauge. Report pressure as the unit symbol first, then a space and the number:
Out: mmHg 138
